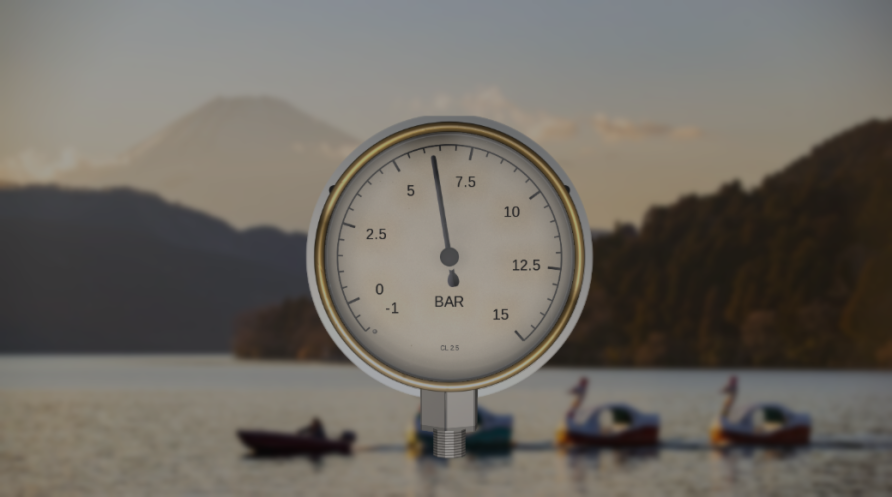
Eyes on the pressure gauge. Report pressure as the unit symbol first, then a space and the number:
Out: bar 6.25
